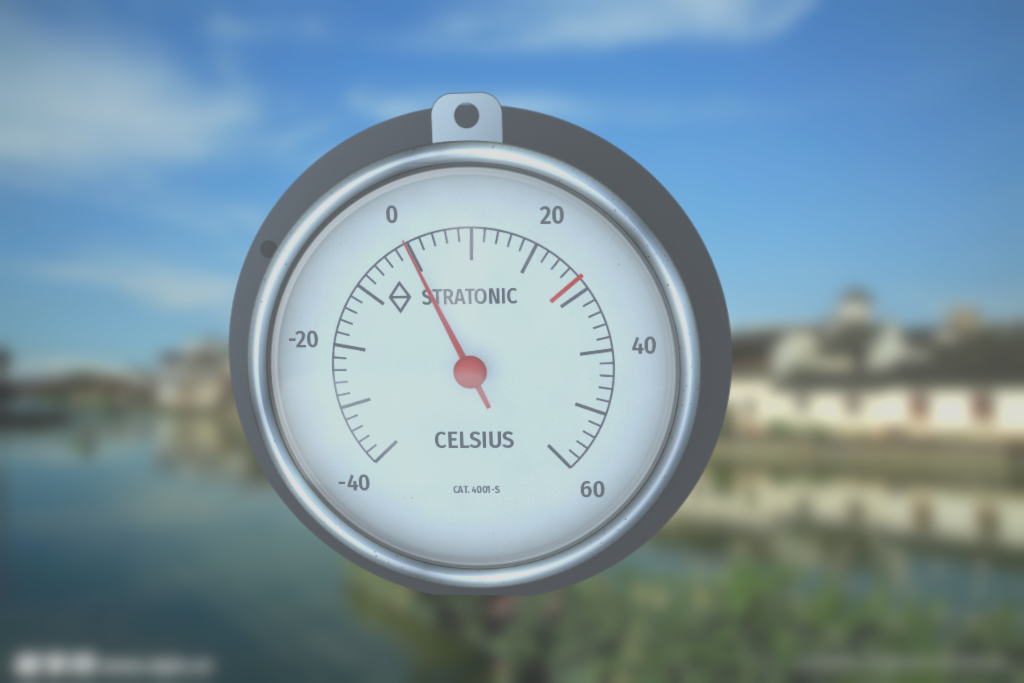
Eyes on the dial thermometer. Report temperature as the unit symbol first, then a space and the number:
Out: °C 0
